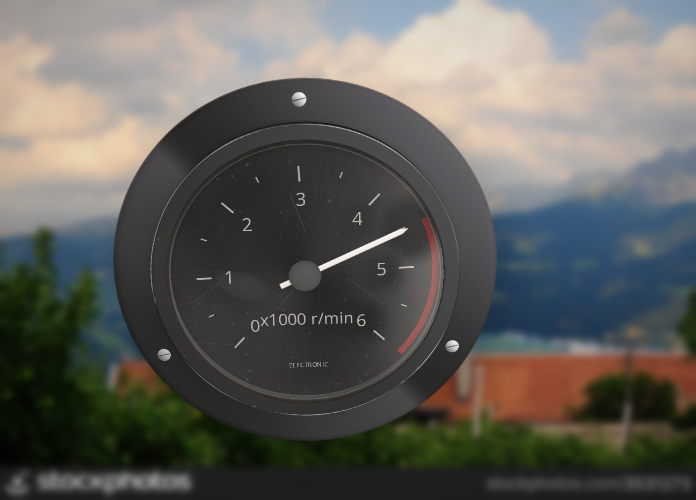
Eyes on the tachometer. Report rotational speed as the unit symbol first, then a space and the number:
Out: rpm 4500
